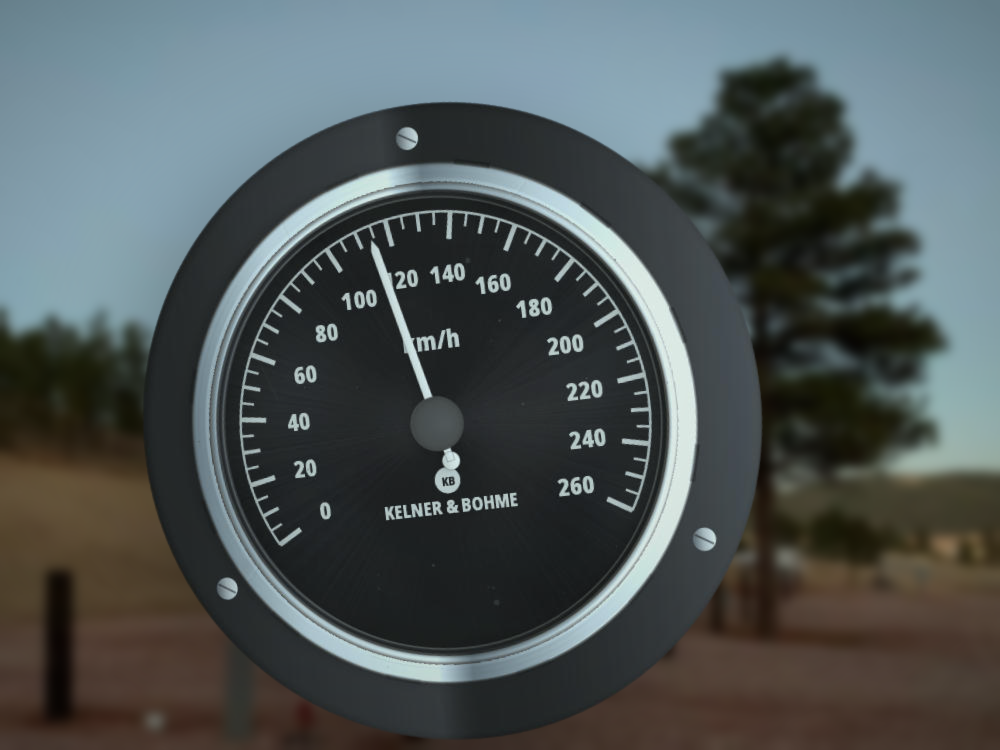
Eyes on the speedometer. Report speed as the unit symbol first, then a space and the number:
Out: km/h 115
